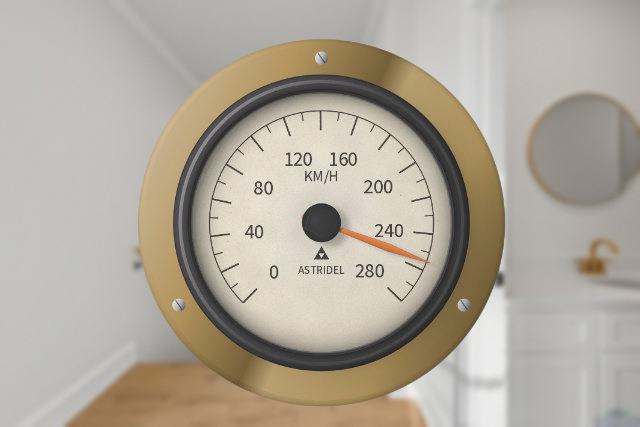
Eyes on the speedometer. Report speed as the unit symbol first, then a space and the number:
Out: km/h 255
